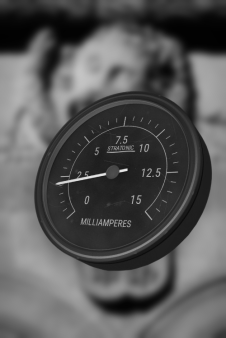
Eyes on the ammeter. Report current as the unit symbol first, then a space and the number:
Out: mA 2
